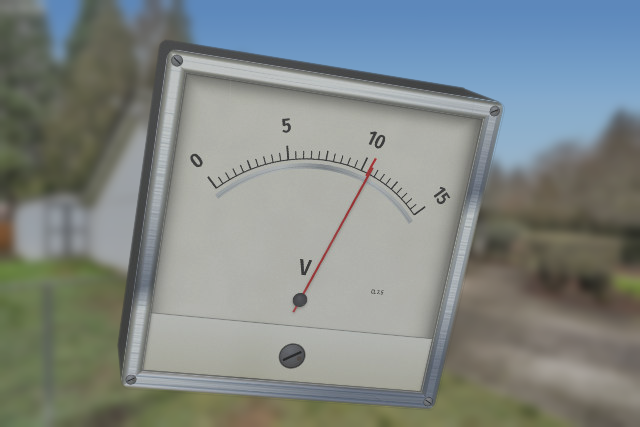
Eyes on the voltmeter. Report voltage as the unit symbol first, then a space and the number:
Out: V 10.5
